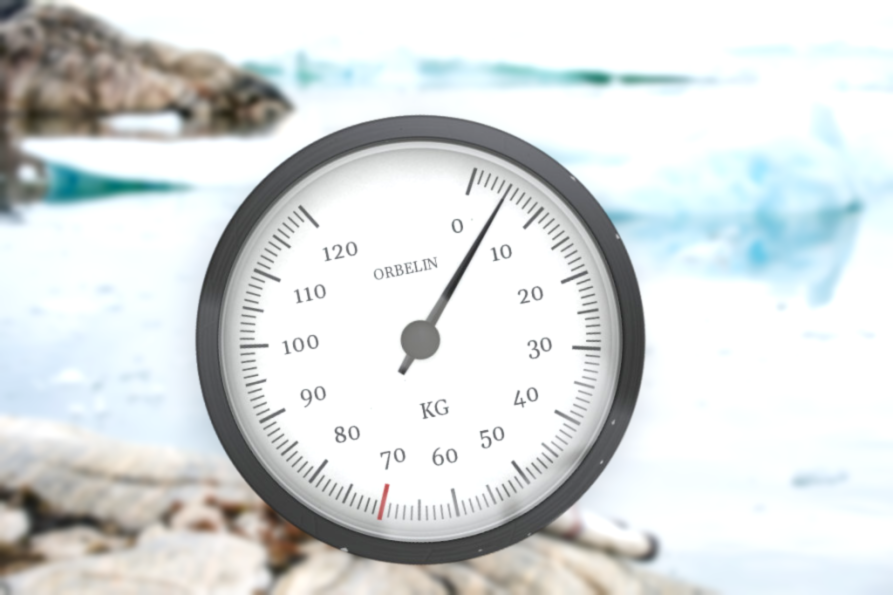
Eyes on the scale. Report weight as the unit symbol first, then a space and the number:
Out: kg 5
